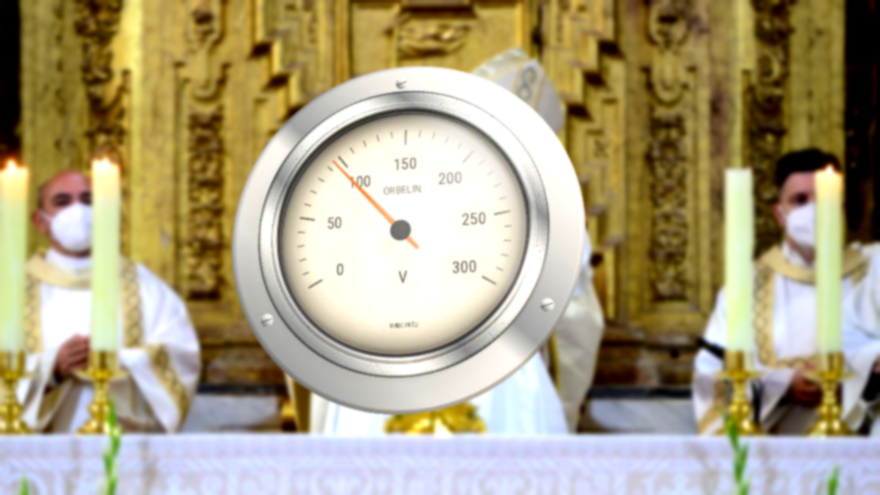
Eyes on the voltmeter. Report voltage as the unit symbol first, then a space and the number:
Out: V 95
